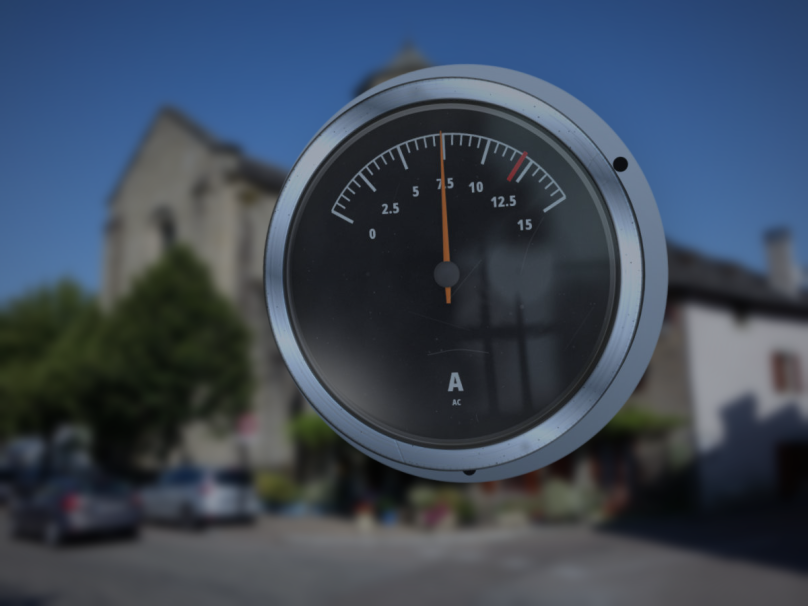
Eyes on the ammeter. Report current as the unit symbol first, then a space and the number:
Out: A 7.5
